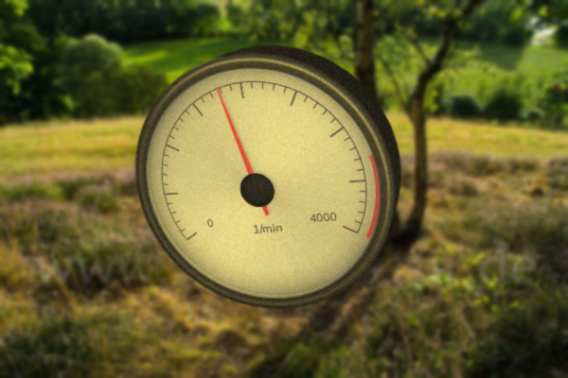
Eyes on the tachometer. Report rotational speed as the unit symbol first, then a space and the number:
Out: rpm 1800
